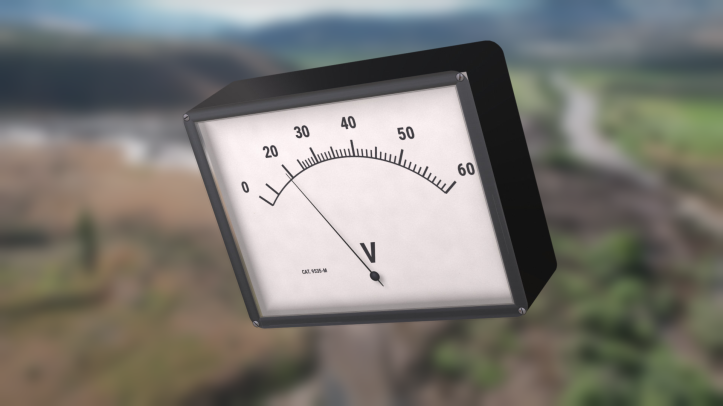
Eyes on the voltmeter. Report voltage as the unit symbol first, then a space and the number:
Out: V 20
